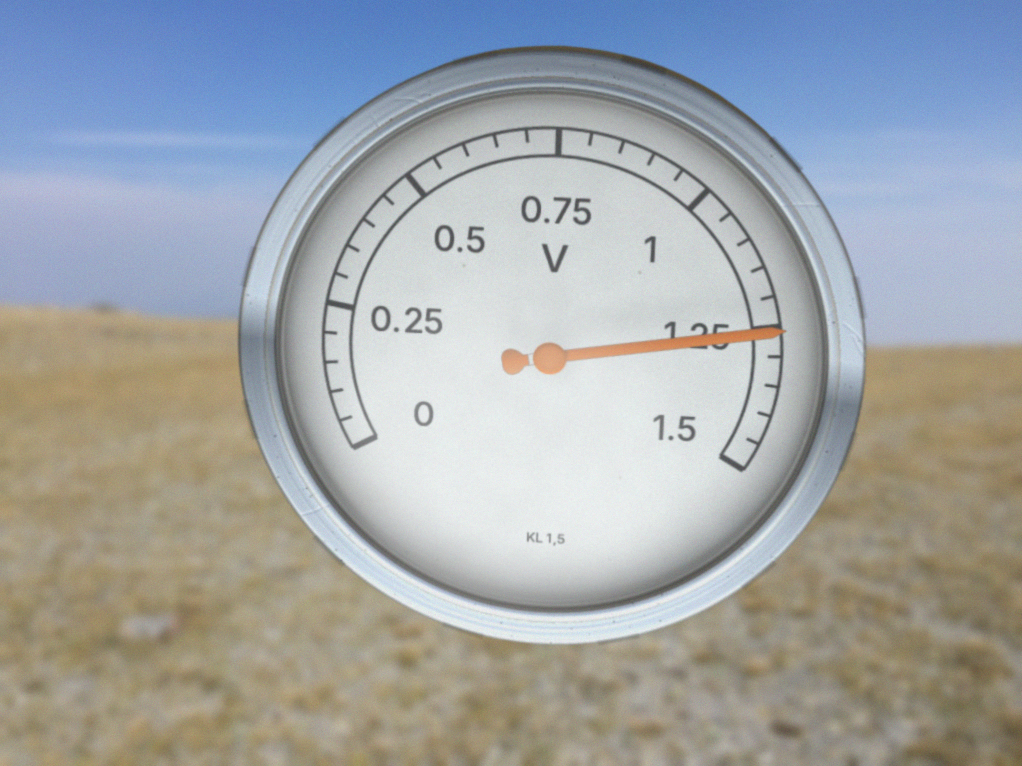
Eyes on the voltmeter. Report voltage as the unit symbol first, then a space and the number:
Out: V 1.25
